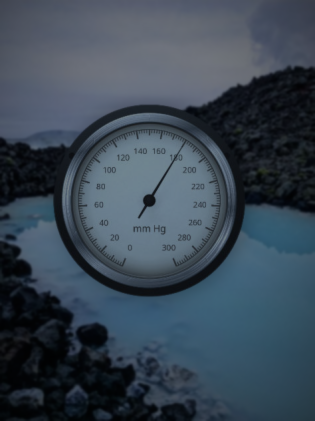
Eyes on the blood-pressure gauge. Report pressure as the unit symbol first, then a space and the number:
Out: mmHg 180
